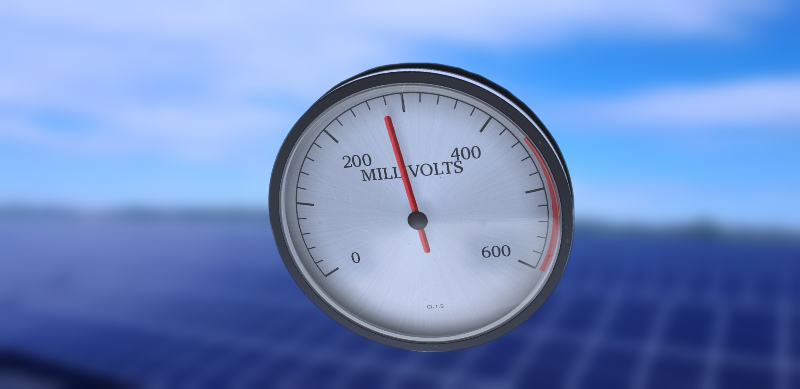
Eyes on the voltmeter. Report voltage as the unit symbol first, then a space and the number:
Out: mV 280
